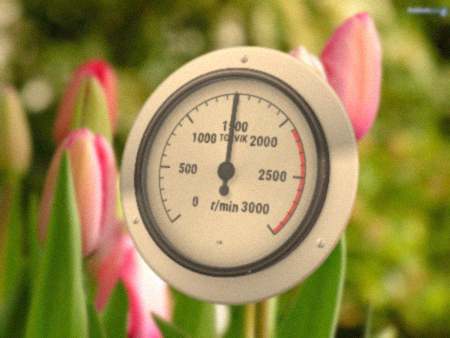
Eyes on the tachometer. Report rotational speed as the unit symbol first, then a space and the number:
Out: rpm 1500
